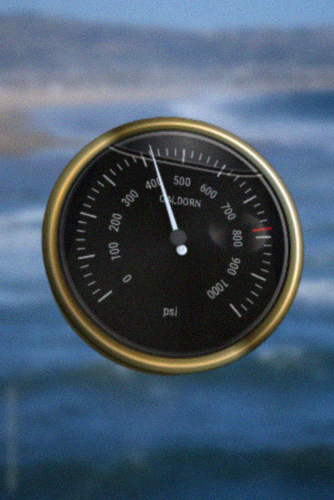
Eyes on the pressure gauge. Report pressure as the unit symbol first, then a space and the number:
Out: psi 420
